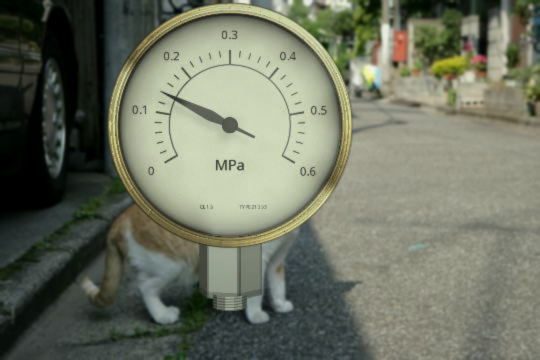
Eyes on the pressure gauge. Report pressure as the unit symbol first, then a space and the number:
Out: MPa 0.14
